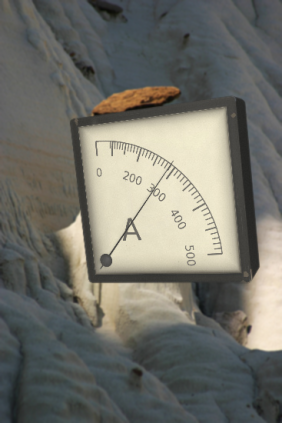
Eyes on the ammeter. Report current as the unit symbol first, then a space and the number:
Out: A 290
